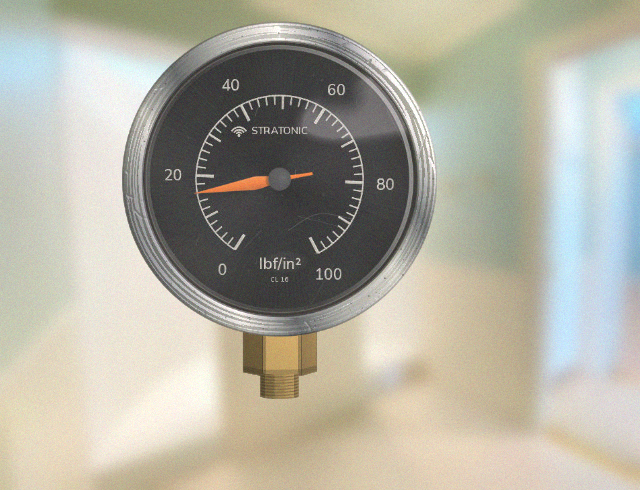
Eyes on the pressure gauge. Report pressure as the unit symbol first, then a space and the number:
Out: psi 16
